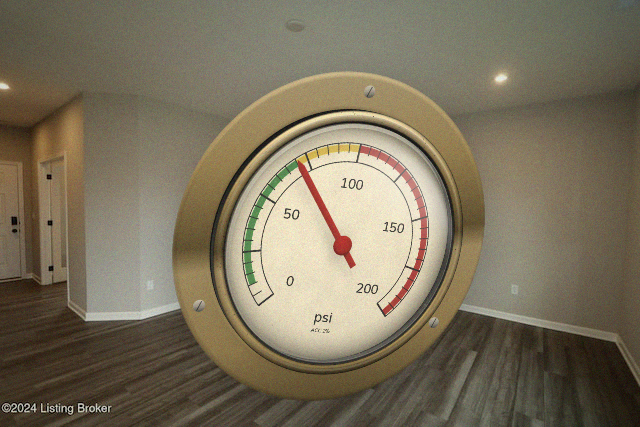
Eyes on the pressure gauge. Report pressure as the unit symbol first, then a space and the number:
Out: psi 70
